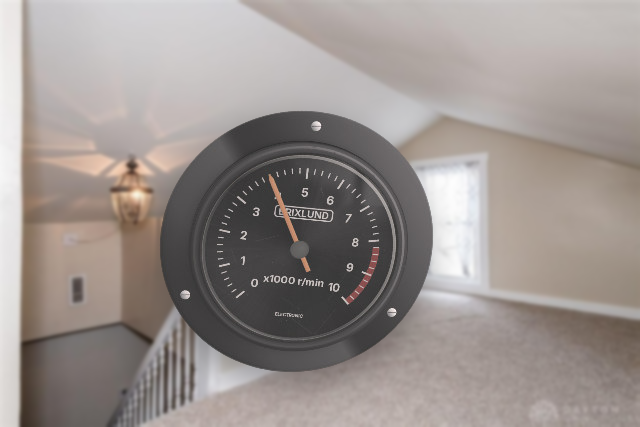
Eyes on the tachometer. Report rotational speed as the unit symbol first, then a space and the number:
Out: rpm 4000
